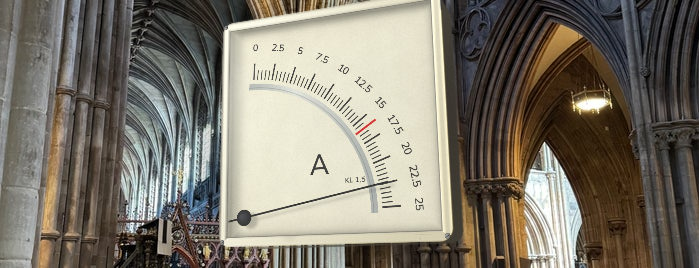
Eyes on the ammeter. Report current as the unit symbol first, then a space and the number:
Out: A 22.5
